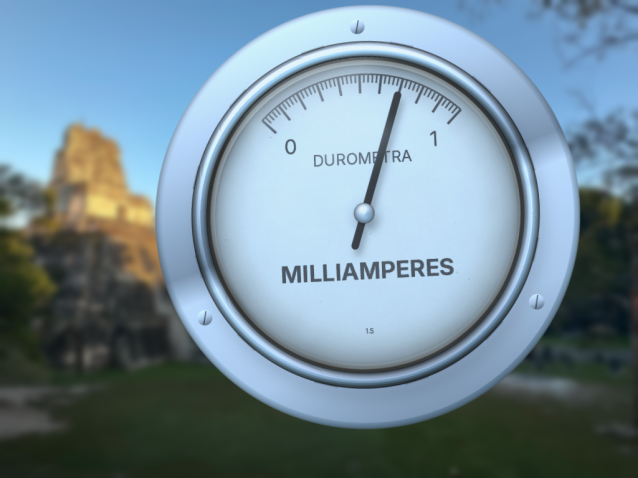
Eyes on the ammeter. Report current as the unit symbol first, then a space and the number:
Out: mA 0.7
